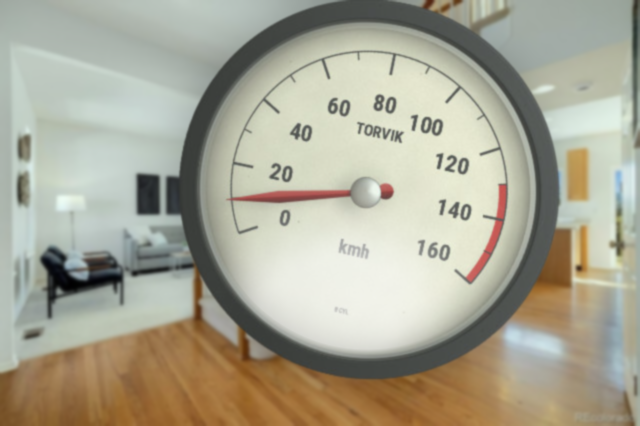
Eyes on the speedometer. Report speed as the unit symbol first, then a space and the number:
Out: km/h 10
